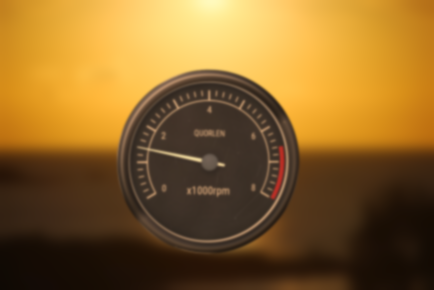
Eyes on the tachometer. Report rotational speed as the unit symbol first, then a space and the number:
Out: rpm 1400
